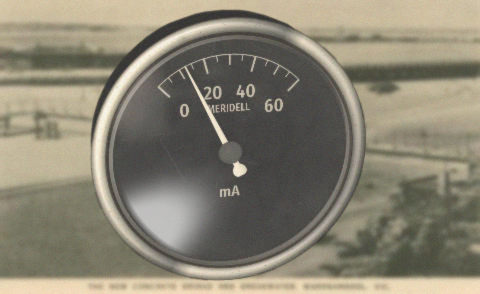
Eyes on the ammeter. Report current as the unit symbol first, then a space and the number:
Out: mA 12.5
